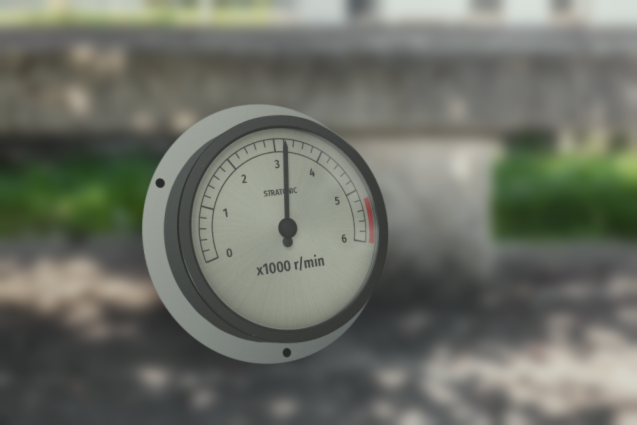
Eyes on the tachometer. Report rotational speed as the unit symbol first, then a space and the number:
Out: rpm 3200
